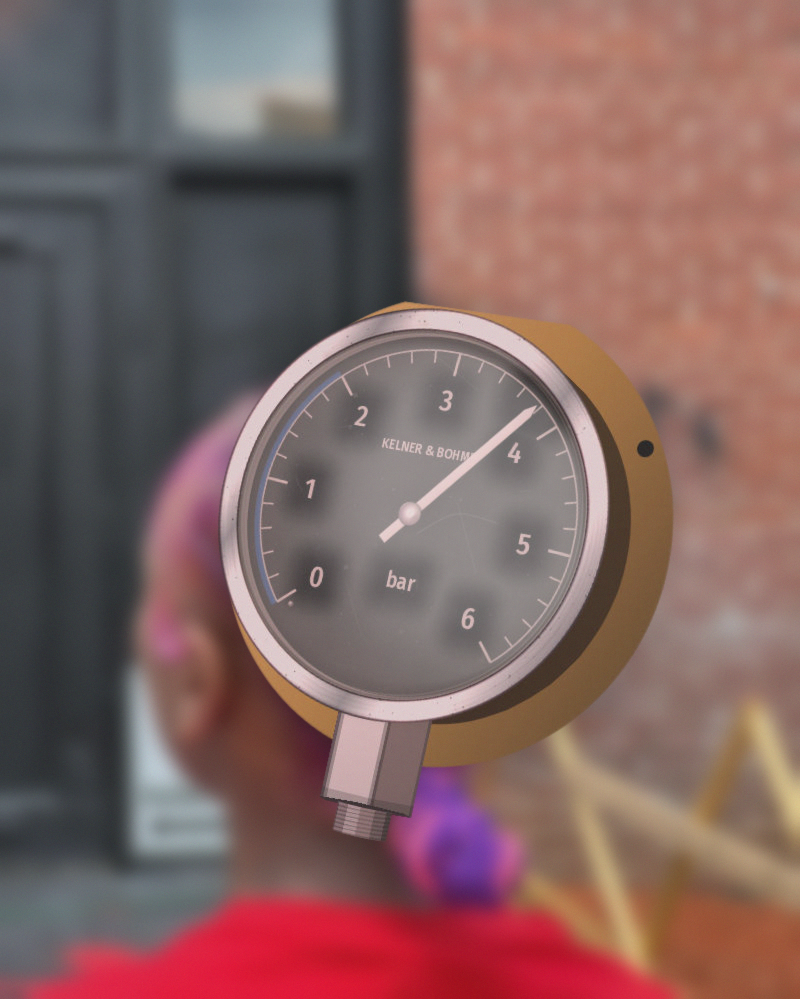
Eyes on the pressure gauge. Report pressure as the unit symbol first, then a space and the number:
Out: bar 3.8
